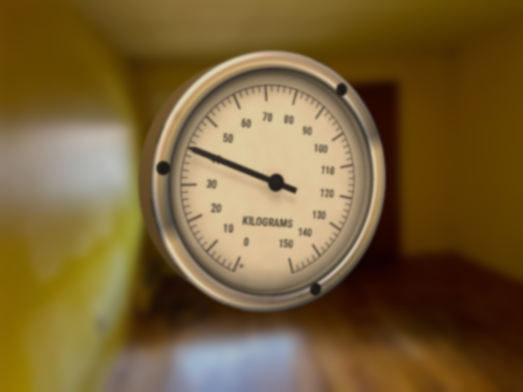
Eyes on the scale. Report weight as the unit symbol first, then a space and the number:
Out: kg 40
